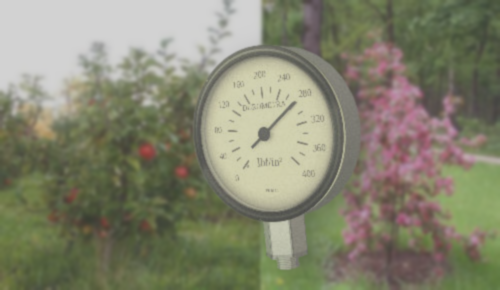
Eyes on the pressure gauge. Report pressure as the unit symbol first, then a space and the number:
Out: psi 280
